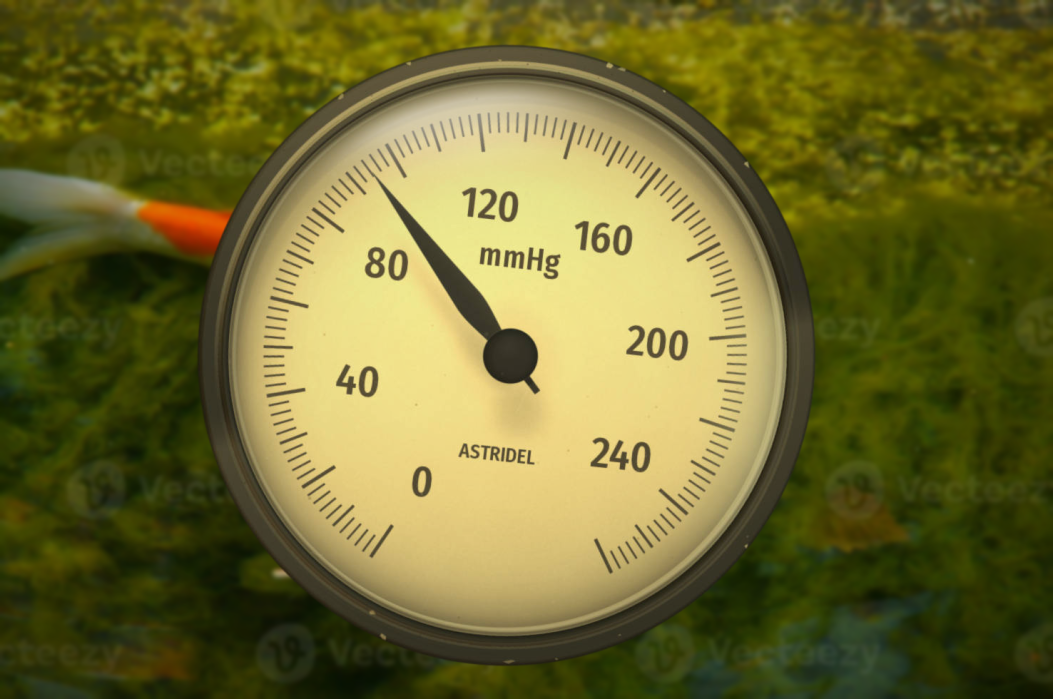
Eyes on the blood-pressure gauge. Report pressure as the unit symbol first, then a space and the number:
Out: mmHg 94
